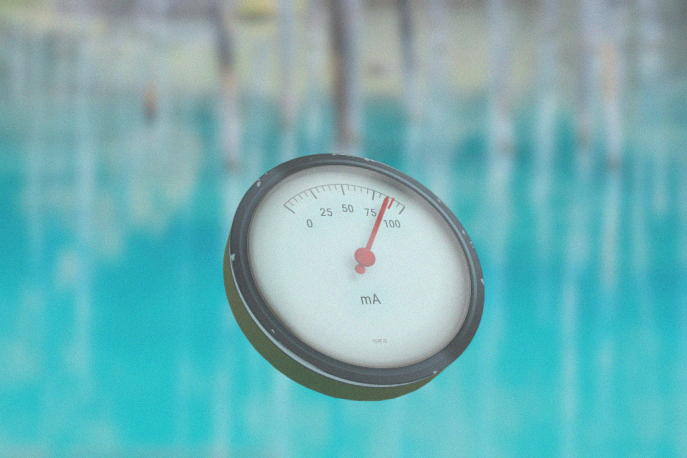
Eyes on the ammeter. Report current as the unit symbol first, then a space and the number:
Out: mA 85
